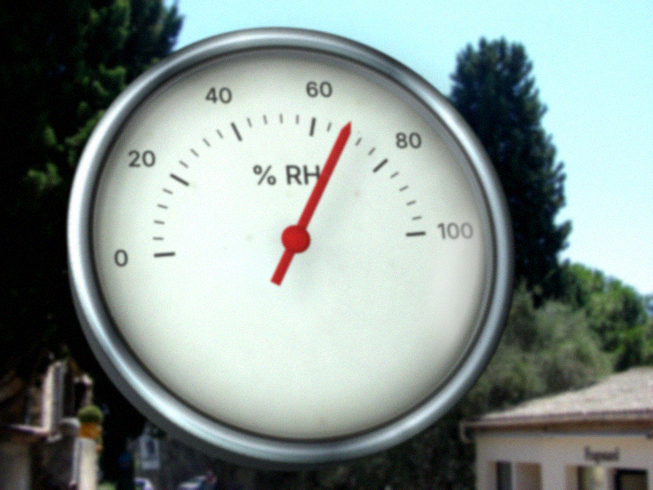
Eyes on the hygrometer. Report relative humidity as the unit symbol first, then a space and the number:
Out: % 68
